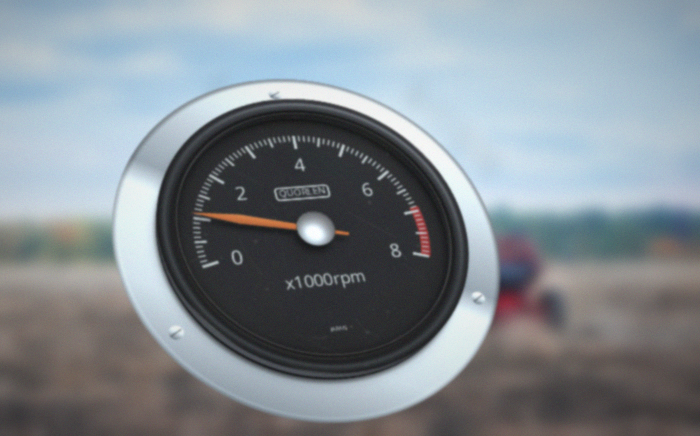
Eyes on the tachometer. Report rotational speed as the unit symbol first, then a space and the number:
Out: rpm 1000
